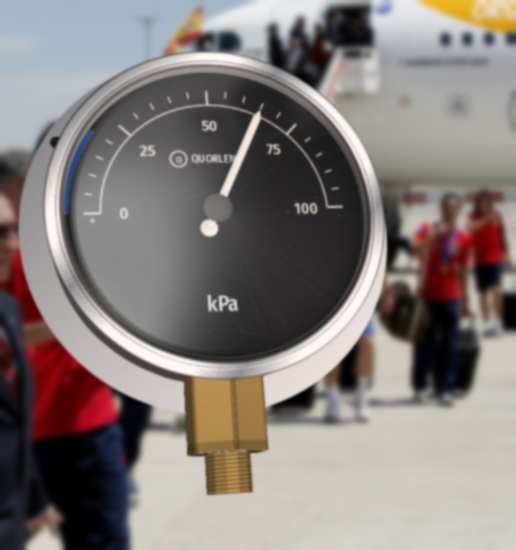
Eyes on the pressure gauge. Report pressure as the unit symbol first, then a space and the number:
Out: kPa 65
